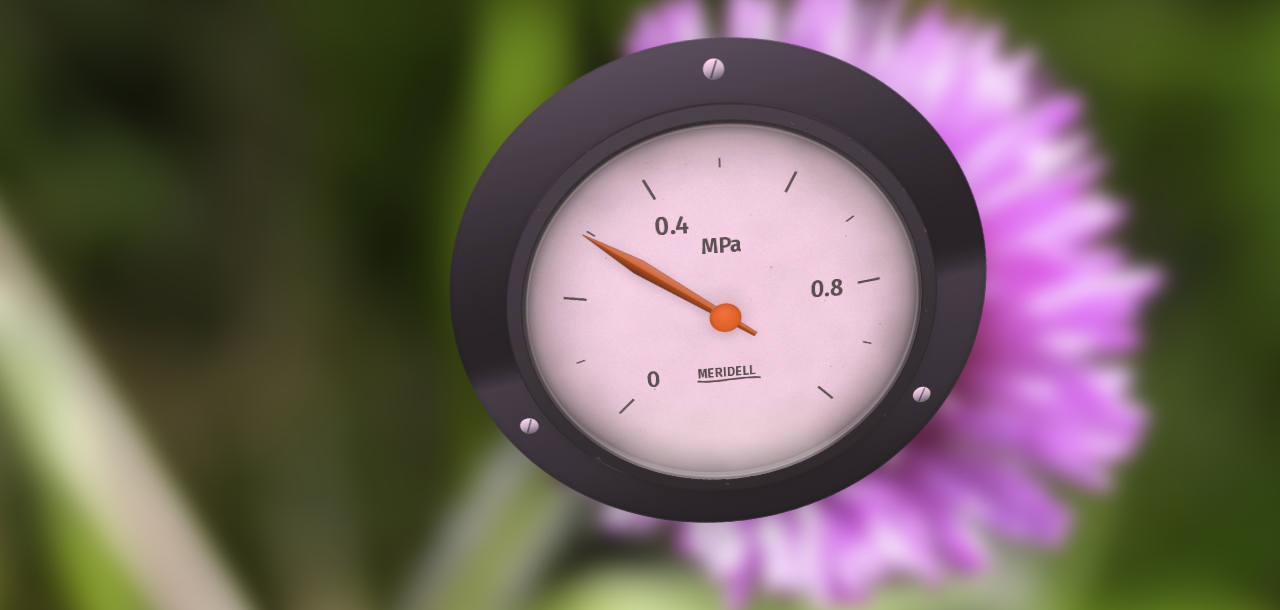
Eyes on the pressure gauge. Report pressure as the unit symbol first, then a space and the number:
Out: MPa 0.3
